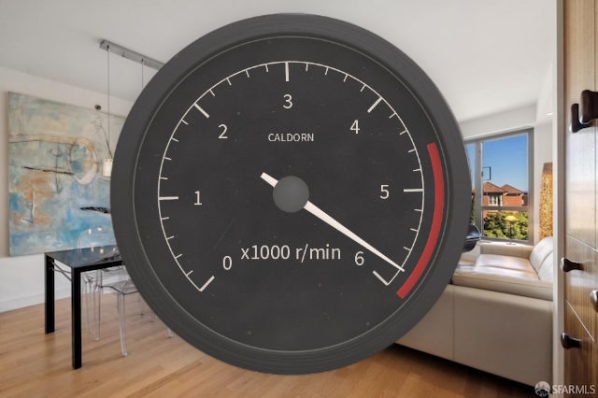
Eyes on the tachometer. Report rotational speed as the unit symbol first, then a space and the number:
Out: rpm 5800
